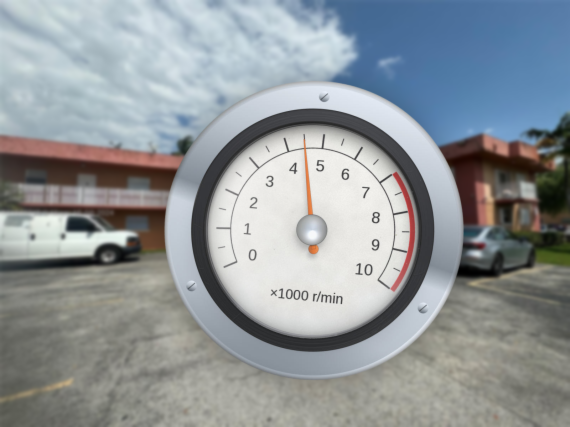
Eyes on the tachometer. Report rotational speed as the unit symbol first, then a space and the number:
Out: rpm 4500
